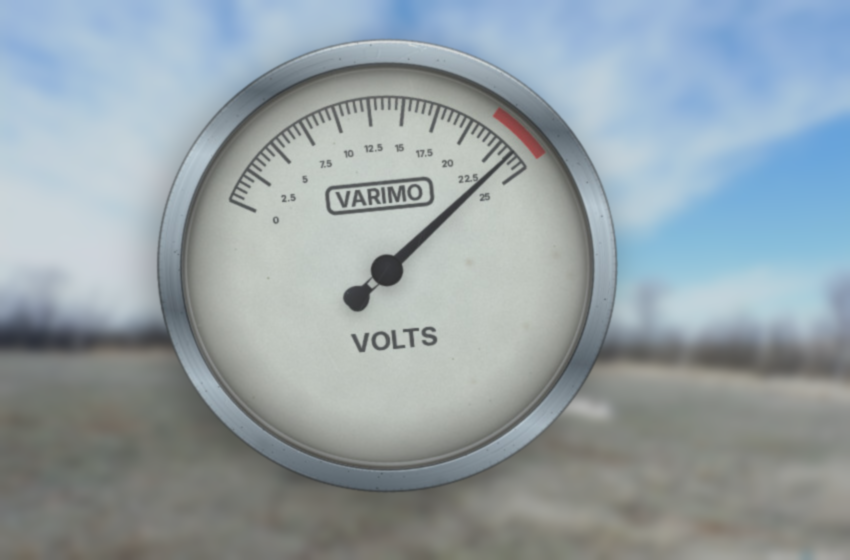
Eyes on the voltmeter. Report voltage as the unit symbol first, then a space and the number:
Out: V 23.5
